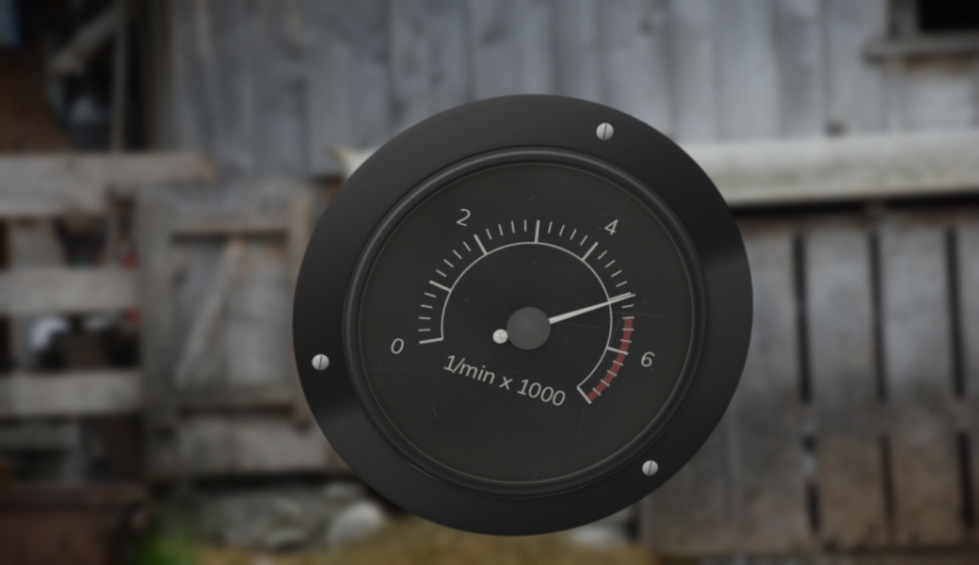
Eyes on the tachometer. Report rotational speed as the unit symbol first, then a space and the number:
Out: rpm 5000
